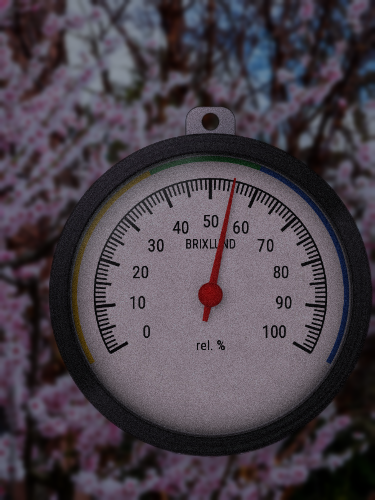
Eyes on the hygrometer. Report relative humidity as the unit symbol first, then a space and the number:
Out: % 55
